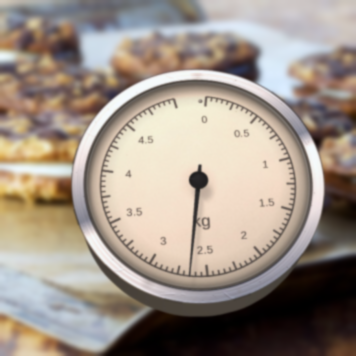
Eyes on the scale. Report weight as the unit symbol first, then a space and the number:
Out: kg 2.65
